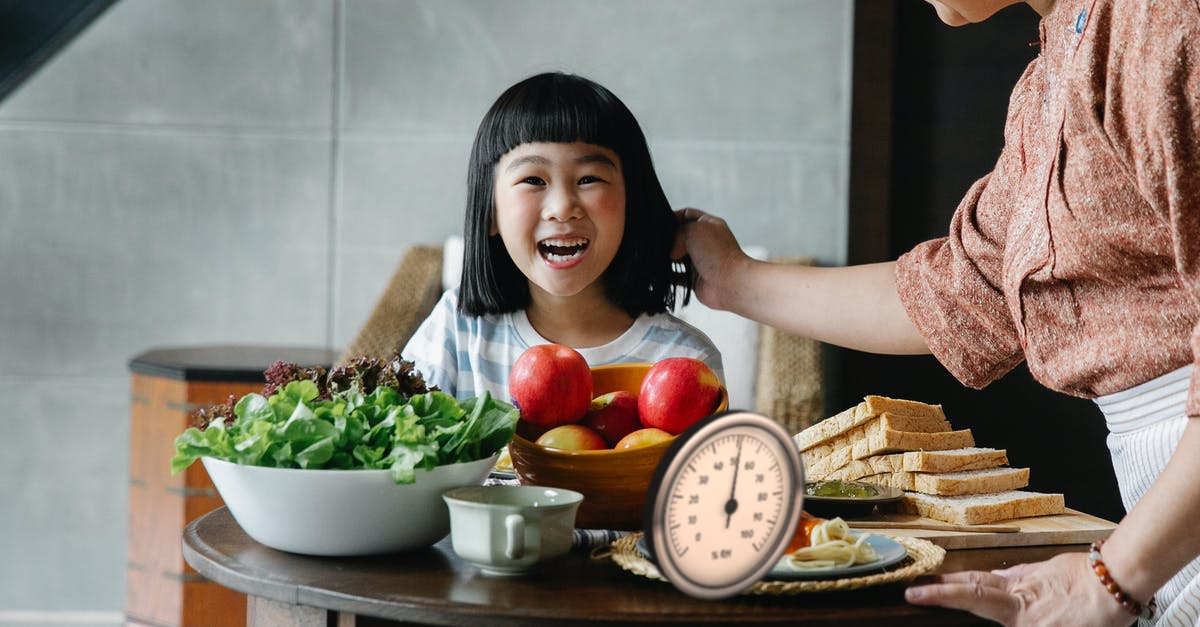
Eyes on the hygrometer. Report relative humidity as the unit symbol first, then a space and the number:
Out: % 50
